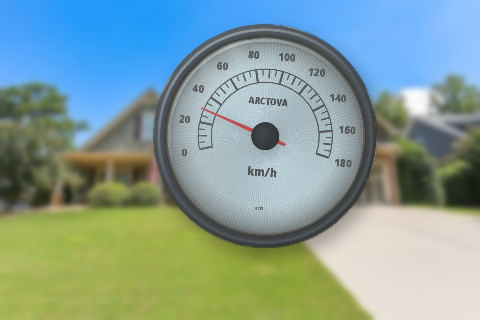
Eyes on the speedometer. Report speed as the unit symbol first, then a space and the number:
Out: km/h 30
